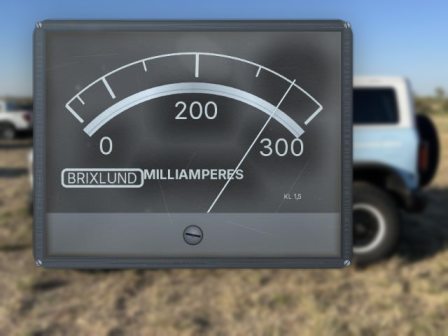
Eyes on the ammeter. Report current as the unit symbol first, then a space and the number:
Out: mA 275
